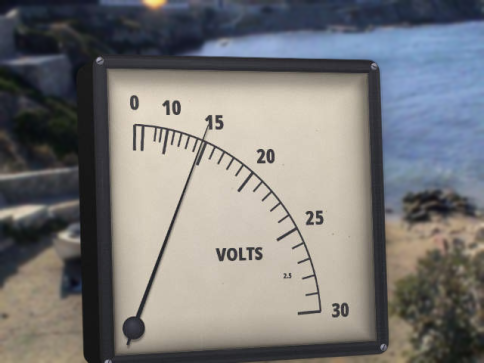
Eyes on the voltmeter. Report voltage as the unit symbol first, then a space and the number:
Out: V 14.5
